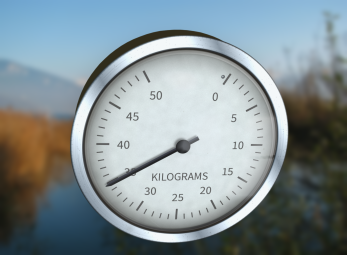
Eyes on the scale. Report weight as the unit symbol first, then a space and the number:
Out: kg 35
